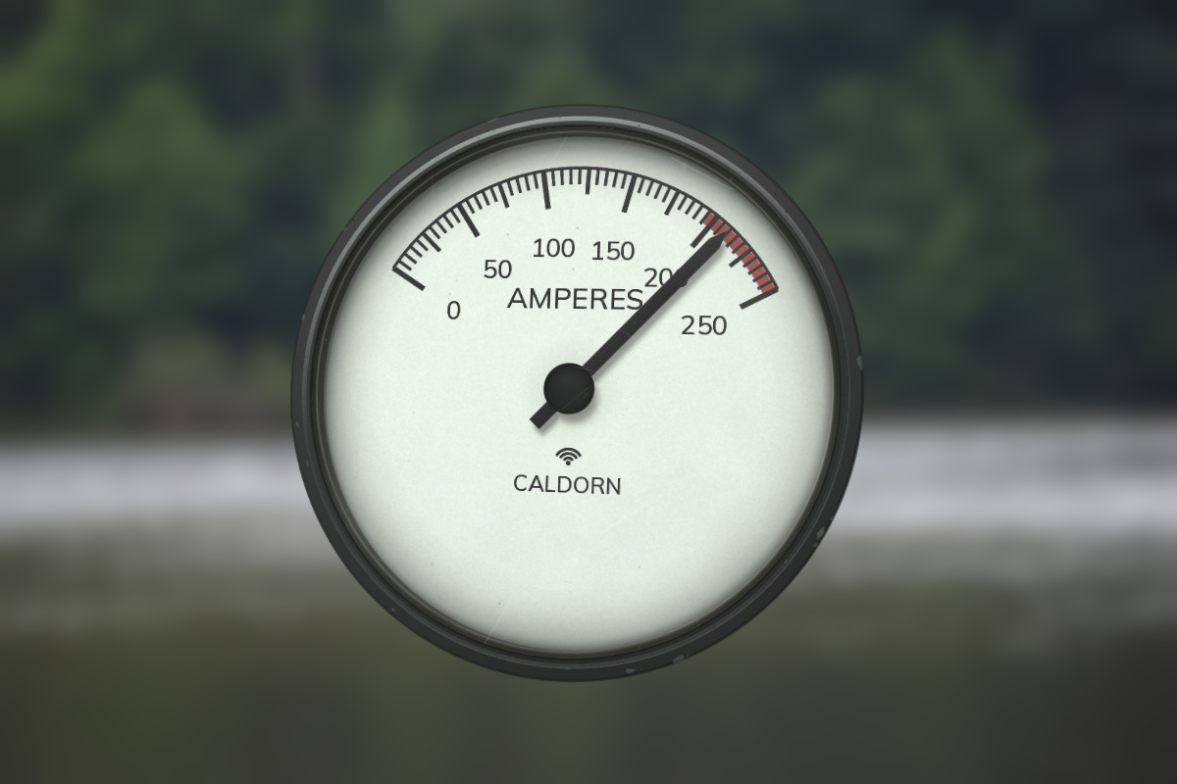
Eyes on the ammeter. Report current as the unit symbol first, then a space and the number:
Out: A 210
